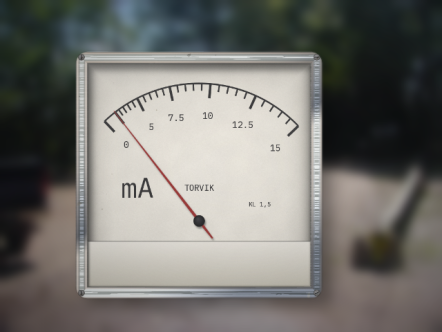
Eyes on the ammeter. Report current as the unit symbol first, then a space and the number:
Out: mA 2.5
